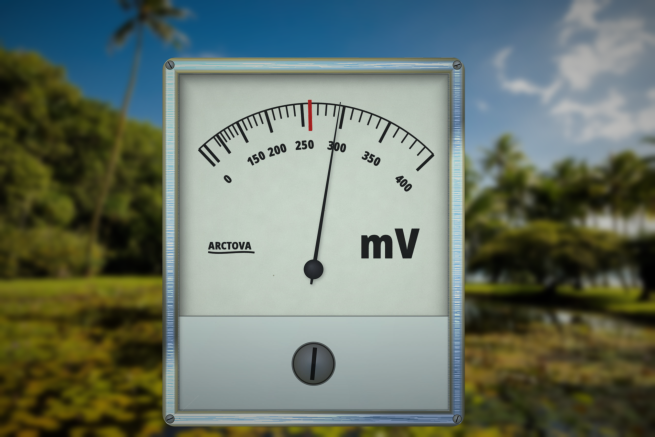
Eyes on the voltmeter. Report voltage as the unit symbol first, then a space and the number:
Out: mV 295
